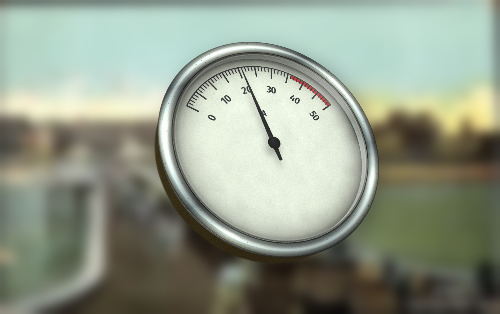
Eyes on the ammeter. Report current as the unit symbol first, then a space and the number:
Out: A 20
